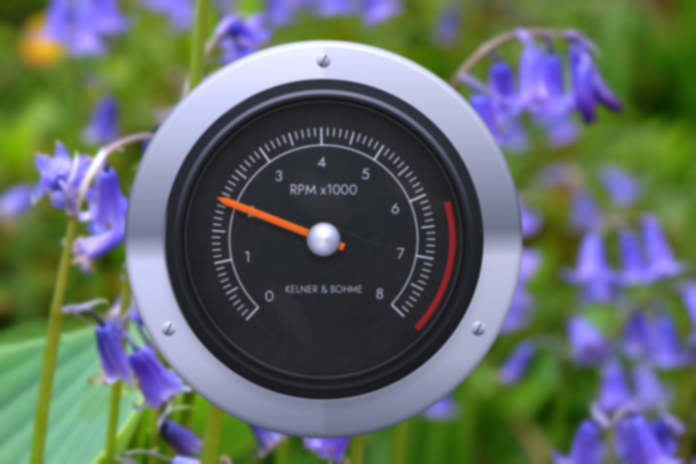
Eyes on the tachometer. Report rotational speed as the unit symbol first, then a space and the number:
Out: rpm 2000
